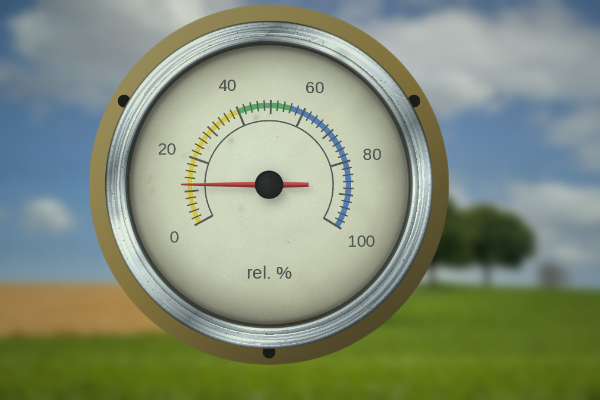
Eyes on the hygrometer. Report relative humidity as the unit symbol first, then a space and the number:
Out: % 12
